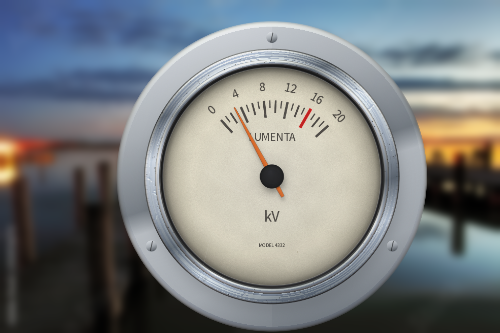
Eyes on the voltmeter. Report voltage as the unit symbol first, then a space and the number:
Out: kV 3
